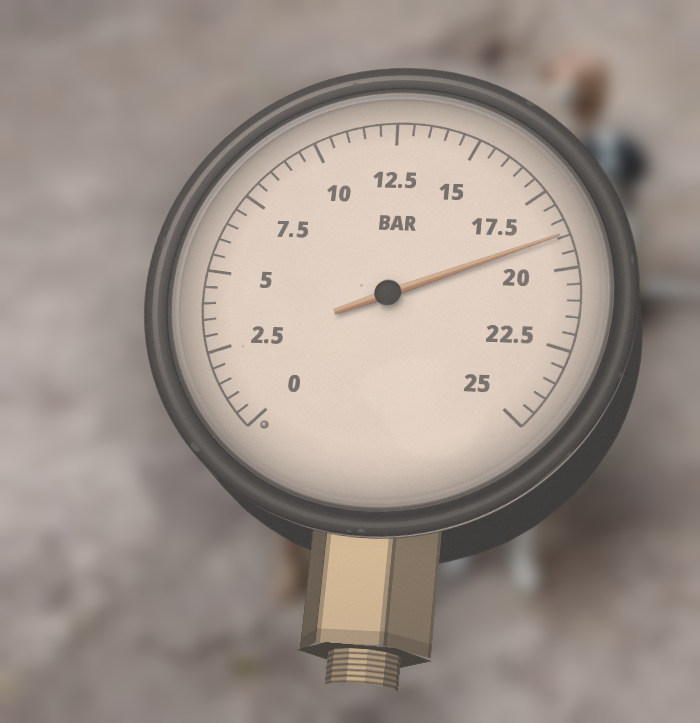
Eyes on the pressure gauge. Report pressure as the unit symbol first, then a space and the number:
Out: bar 19
